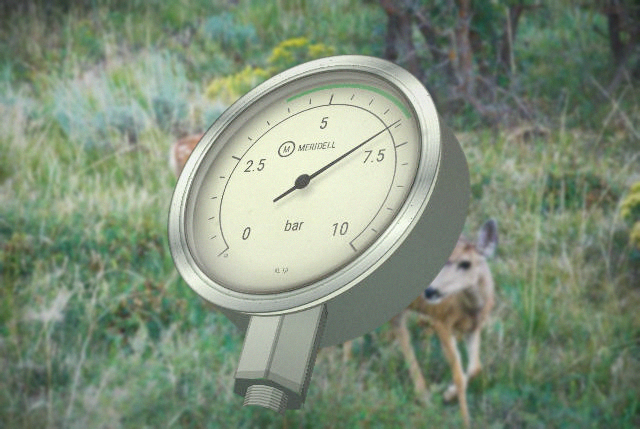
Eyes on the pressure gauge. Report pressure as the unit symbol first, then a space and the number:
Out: bar 7
